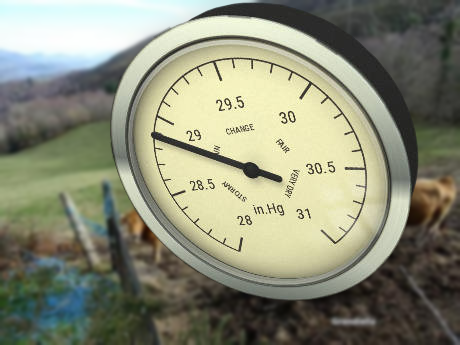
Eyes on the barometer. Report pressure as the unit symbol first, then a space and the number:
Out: inHg 28.9
